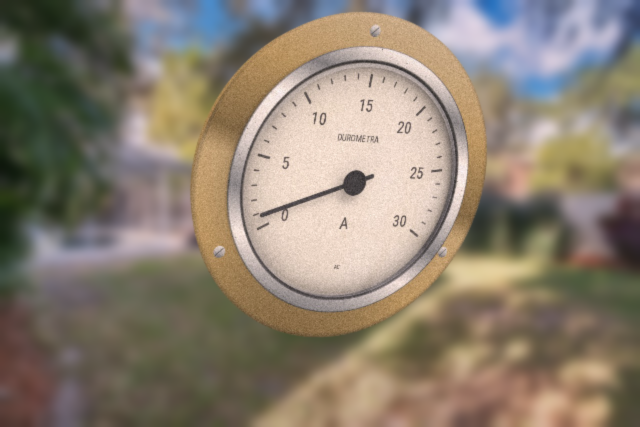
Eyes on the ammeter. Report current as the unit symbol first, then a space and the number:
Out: A 1
